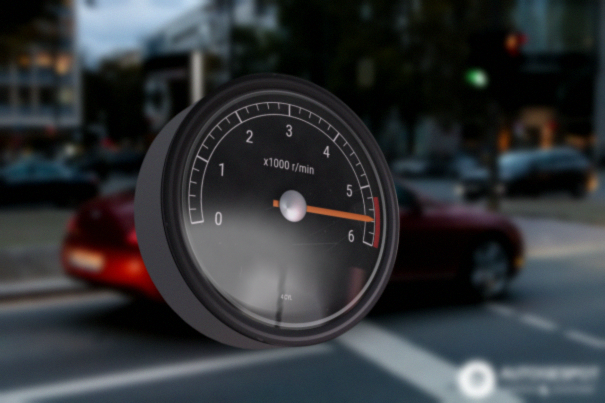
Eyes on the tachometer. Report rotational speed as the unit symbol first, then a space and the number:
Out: rpm 5600
